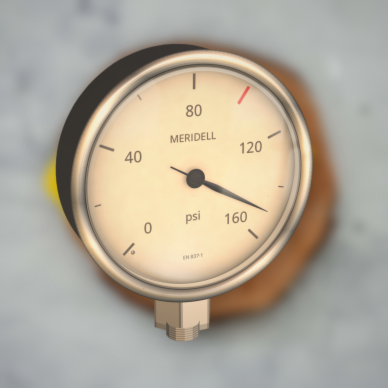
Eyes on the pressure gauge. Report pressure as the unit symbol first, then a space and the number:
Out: psi 150
